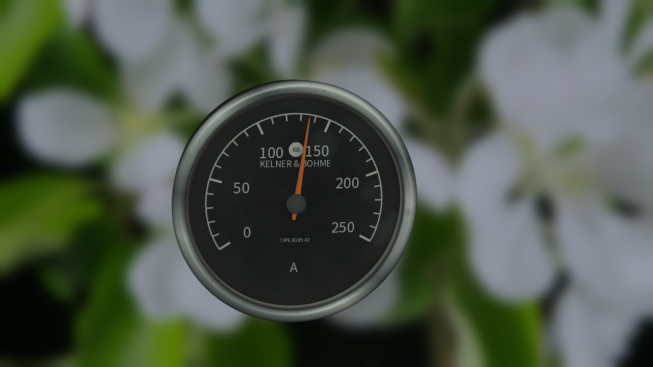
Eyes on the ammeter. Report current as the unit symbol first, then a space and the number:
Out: A 135
